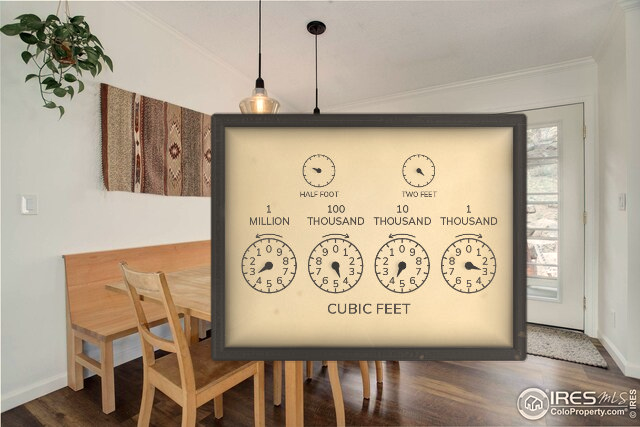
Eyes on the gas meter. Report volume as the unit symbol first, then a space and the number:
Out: ft³ 344300
